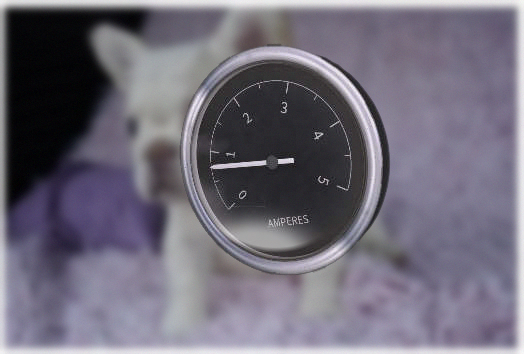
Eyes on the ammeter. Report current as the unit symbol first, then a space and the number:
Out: A 0.75
